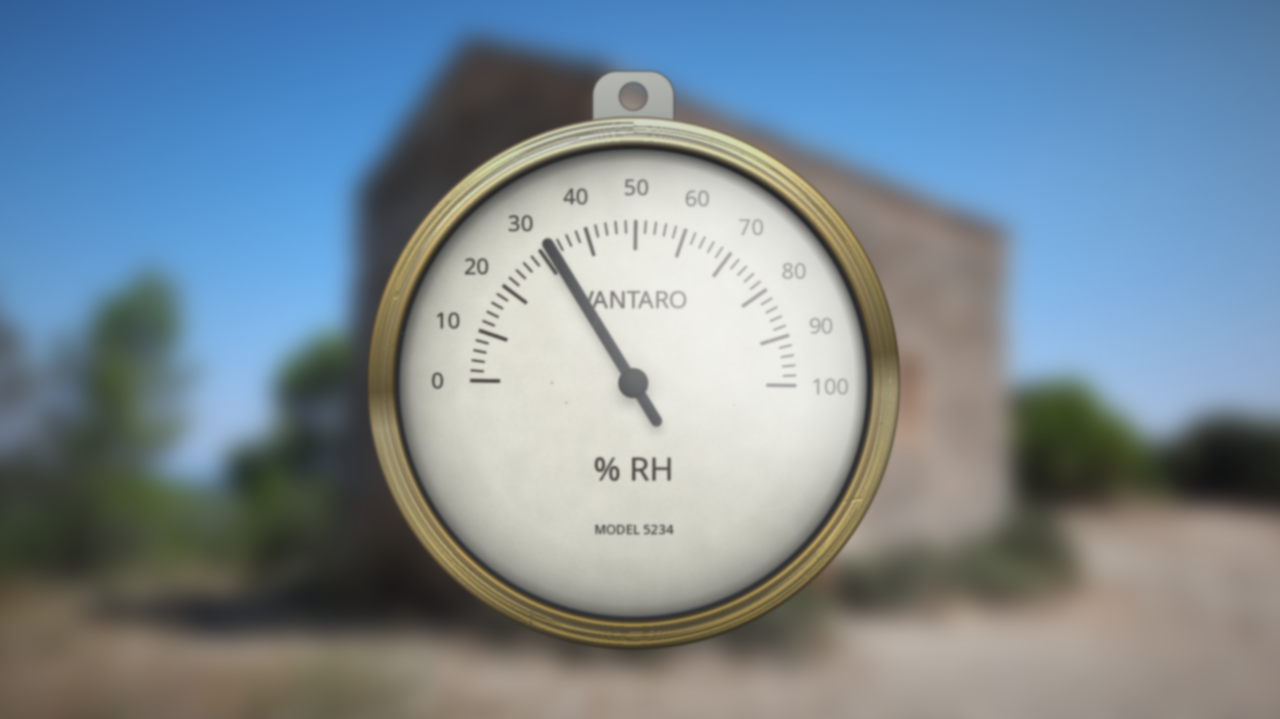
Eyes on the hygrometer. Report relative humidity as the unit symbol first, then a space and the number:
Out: % 32
